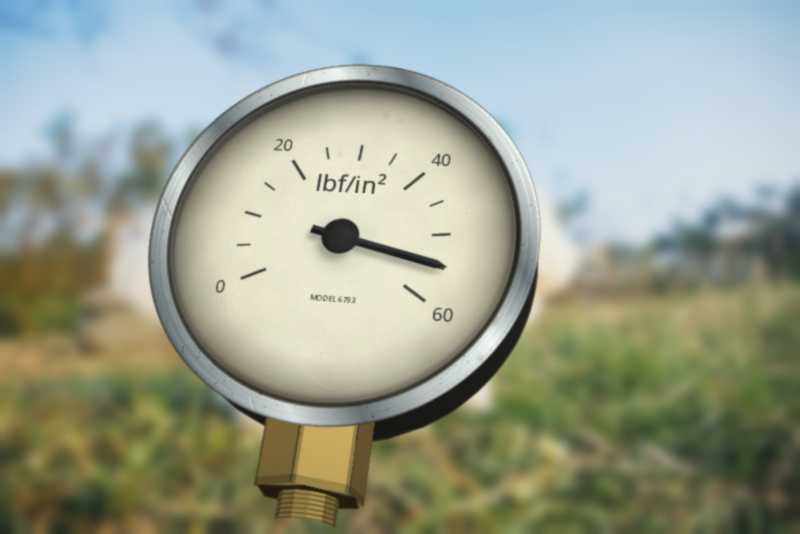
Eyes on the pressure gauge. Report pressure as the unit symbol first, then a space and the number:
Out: psi 55
